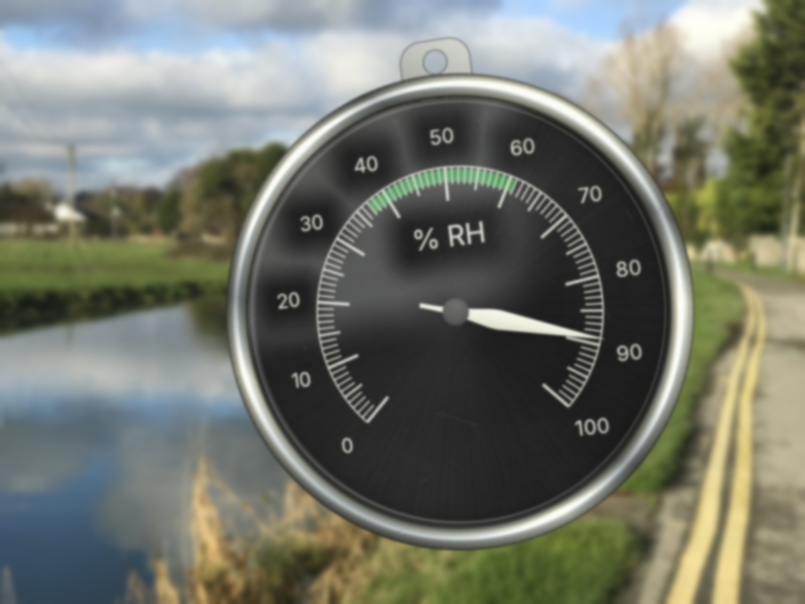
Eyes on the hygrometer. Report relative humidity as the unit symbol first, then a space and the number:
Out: % 89
